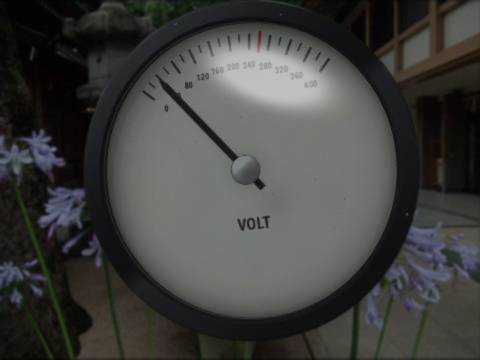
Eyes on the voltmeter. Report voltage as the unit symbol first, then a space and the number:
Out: V 40
